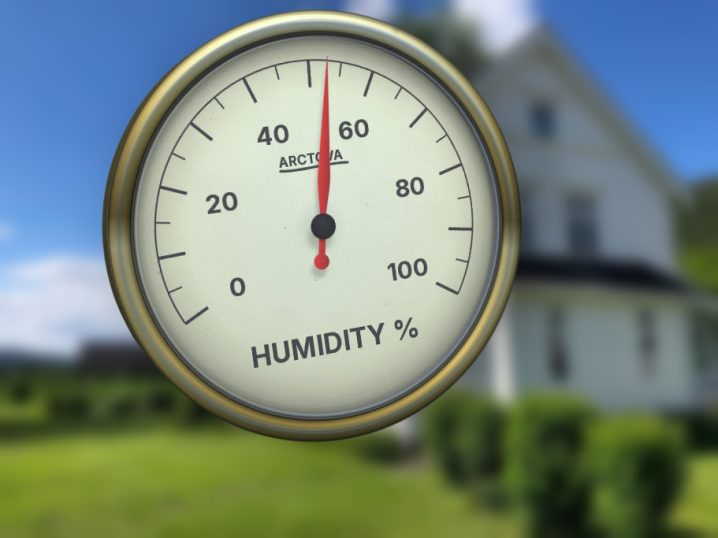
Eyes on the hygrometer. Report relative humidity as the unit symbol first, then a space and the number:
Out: % 52.5
